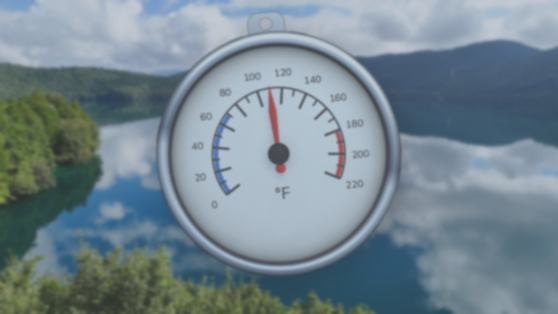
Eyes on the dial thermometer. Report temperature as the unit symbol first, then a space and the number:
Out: °F 110
